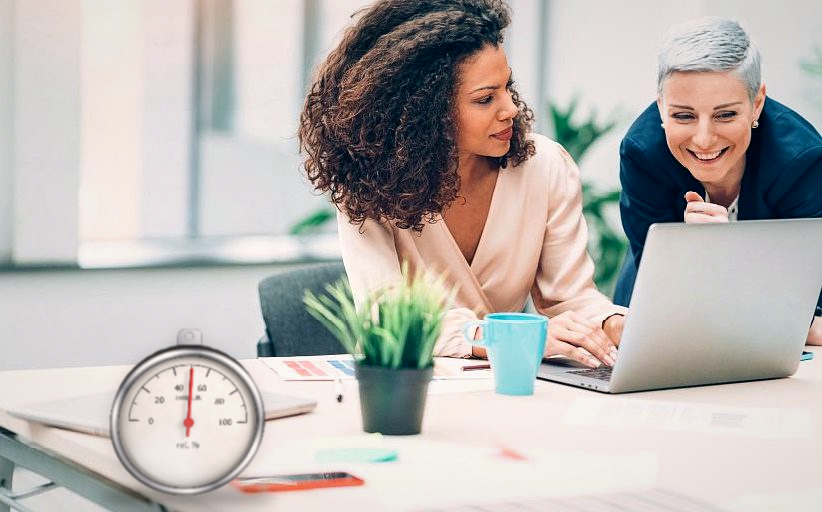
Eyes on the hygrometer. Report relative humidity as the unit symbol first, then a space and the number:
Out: % 50
